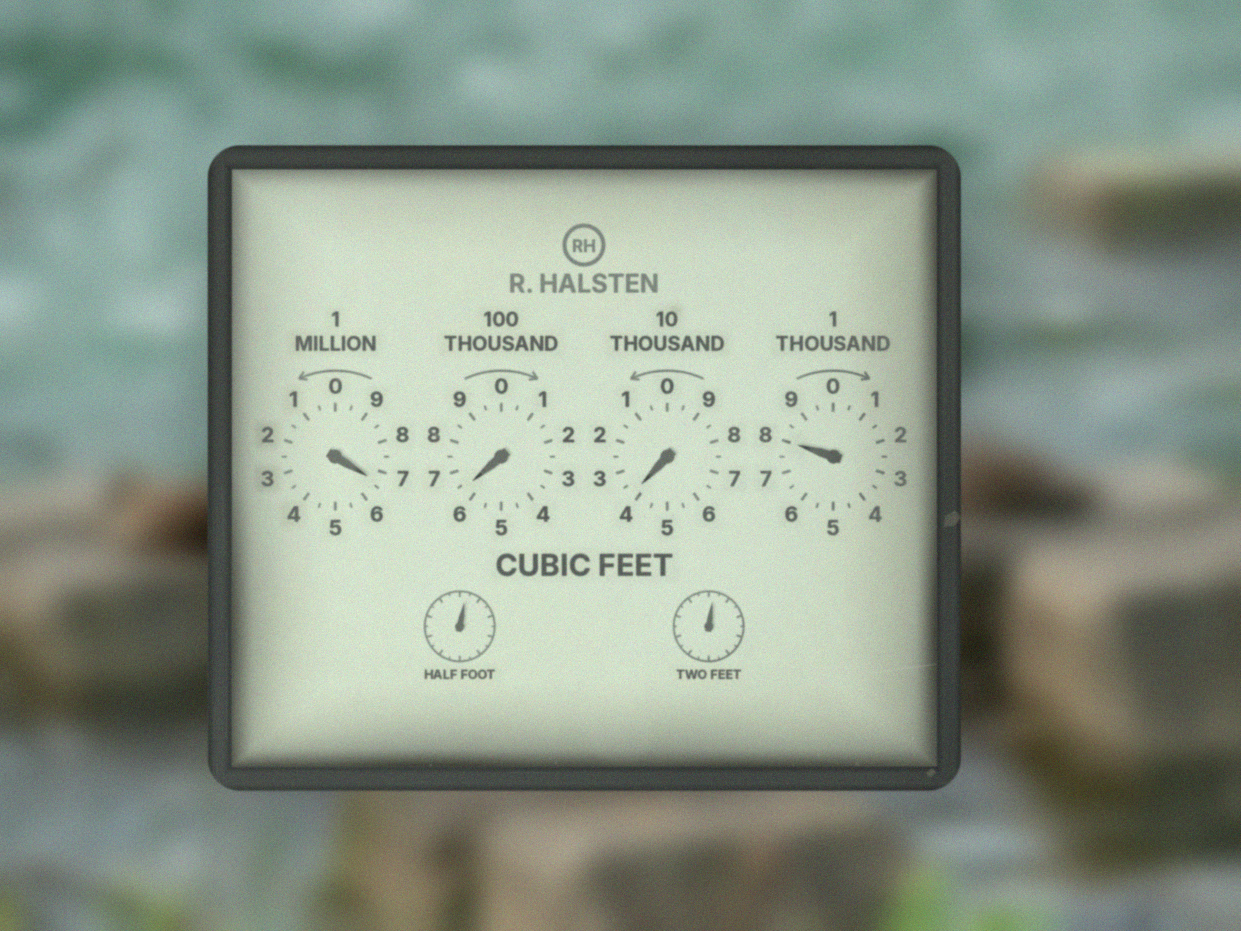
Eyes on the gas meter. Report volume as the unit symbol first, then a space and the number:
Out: ft³ 663800
